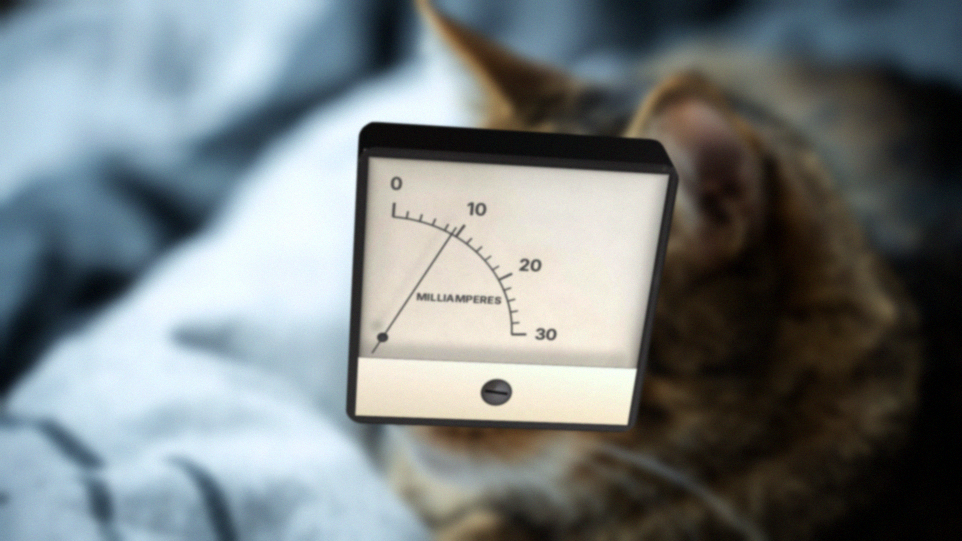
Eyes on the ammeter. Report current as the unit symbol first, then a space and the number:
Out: mA 9
